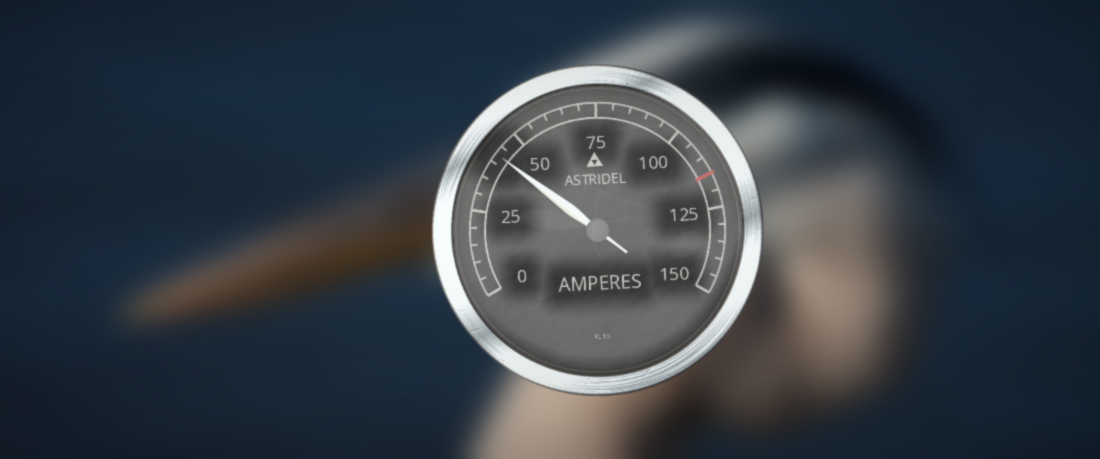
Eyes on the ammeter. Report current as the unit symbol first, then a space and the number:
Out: A 42.5
